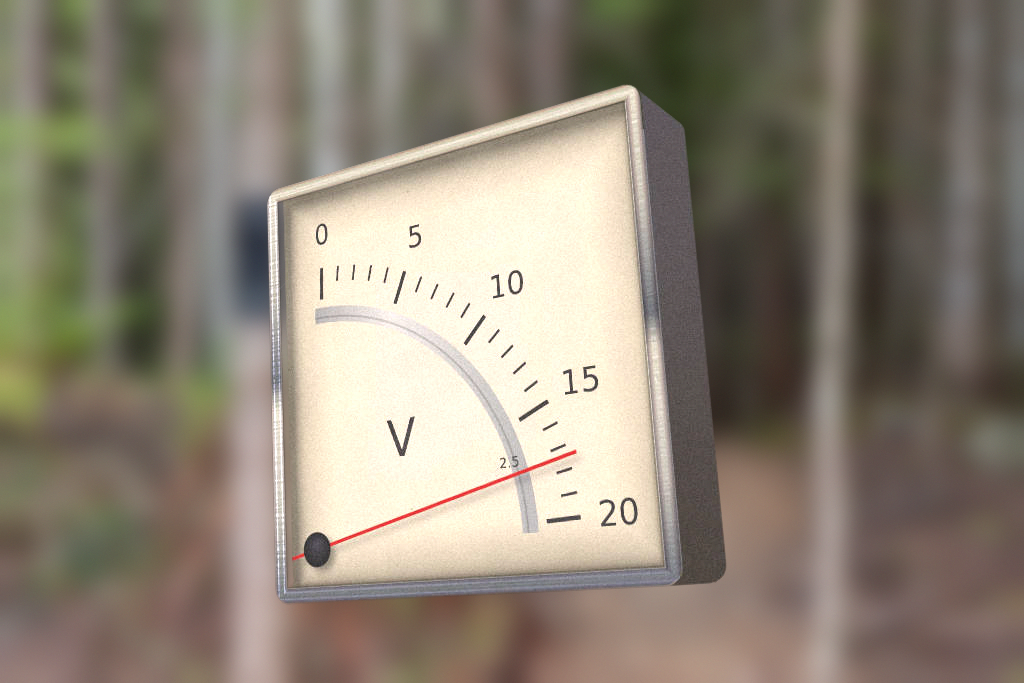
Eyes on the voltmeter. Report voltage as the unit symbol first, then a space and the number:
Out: V 17.5
